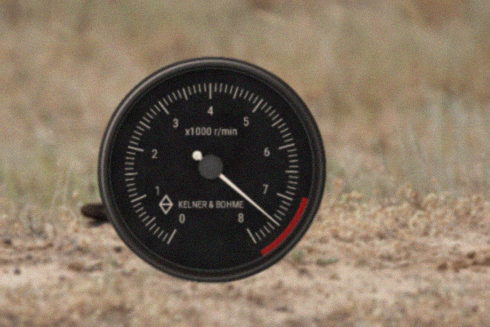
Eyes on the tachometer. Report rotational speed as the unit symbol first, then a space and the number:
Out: rpm 7500
